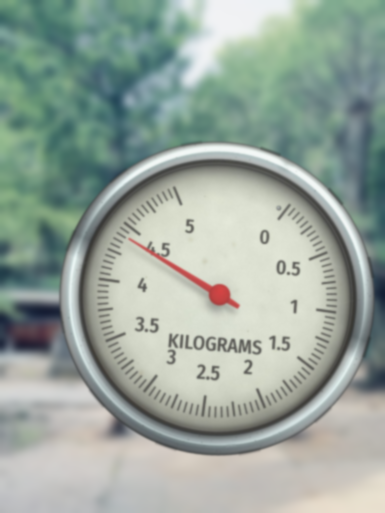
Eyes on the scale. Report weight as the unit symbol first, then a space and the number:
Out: kg 4.4
